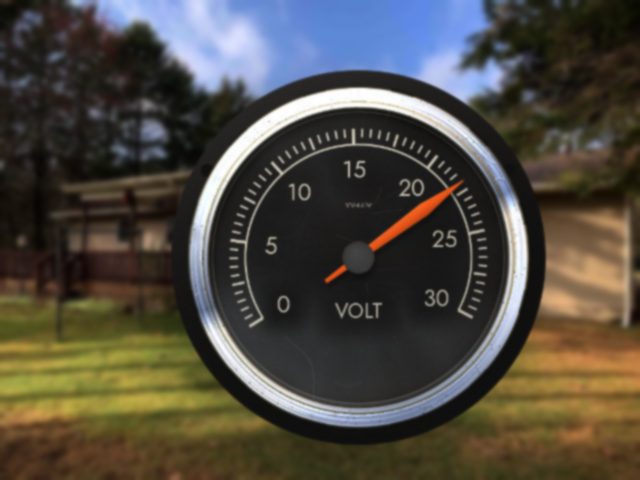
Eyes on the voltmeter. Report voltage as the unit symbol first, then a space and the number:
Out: V 22
